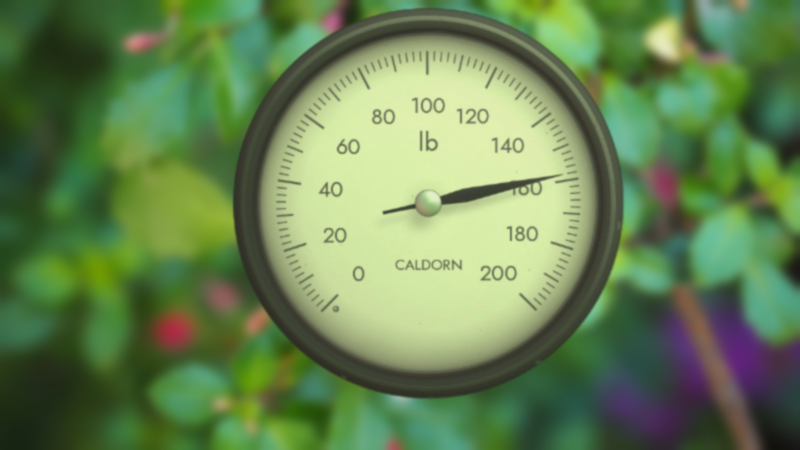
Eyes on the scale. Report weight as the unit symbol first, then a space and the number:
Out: lb 158
